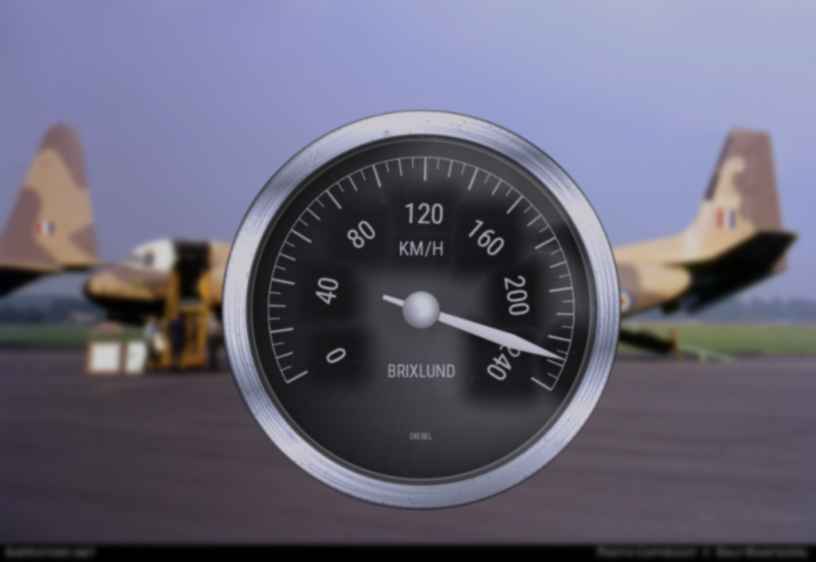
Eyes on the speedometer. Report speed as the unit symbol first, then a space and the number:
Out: km/h 227.5
